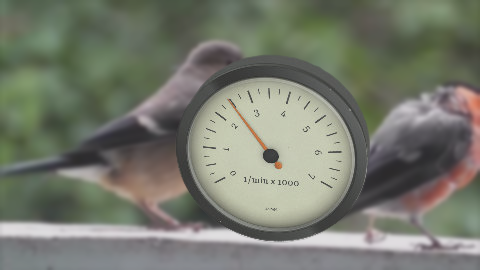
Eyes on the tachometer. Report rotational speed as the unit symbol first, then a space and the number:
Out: rpm 2500
